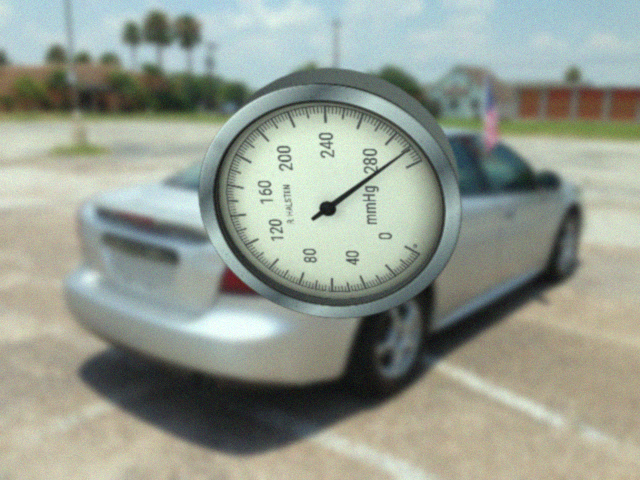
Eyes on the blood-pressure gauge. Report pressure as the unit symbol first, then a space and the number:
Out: mmHg 290
